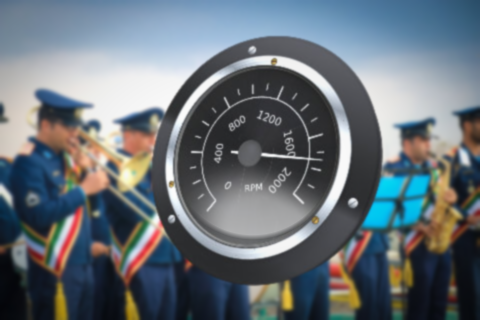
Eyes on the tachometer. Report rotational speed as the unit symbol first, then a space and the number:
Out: rpm 1750
